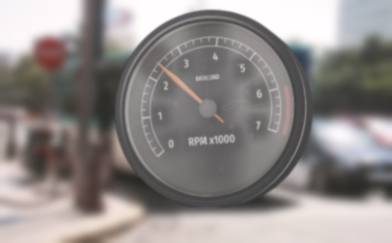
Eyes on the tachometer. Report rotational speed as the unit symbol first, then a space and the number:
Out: rpm 2400
